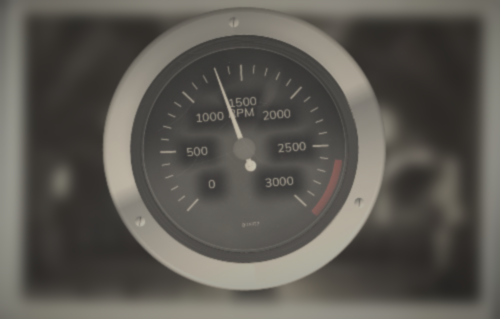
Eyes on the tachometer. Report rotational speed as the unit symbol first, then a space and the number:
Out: rpm 1300
